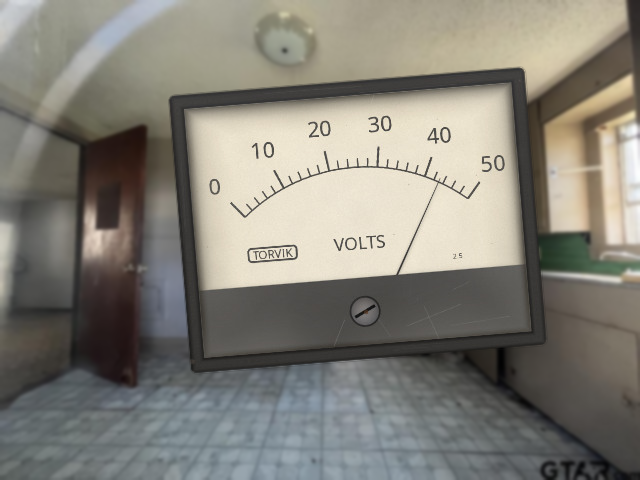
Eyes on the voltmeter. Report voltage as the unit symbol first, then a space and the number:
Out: V 43
